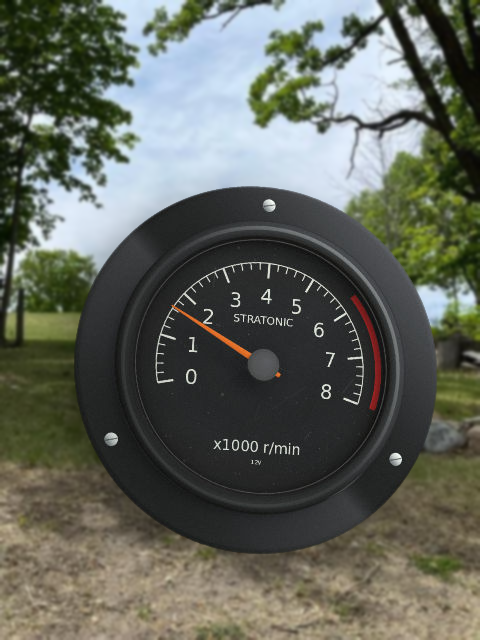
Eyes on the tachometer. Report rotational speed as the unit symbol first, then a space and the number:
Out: rpm 1600
